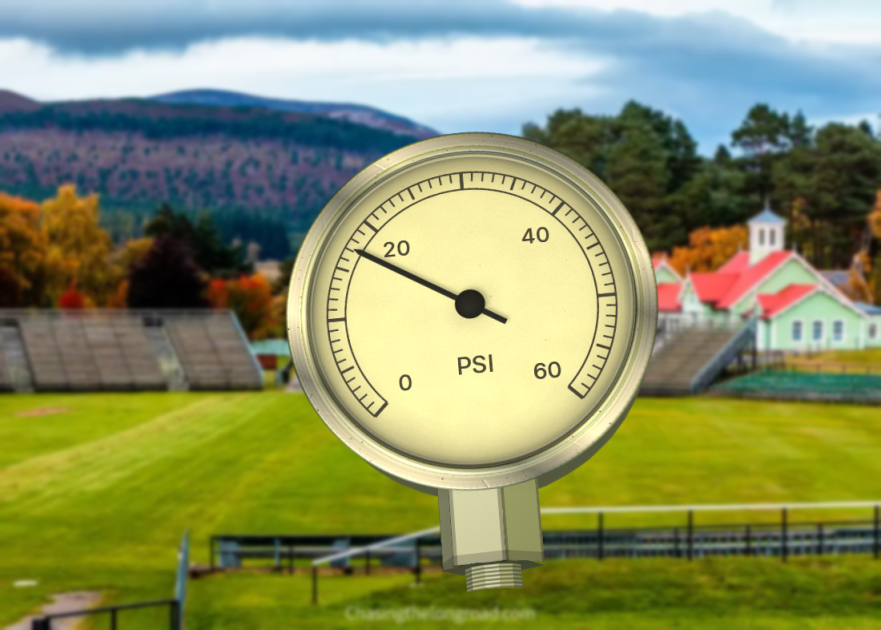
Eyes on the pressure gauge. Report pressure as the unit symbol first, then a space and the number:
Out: psi 17
